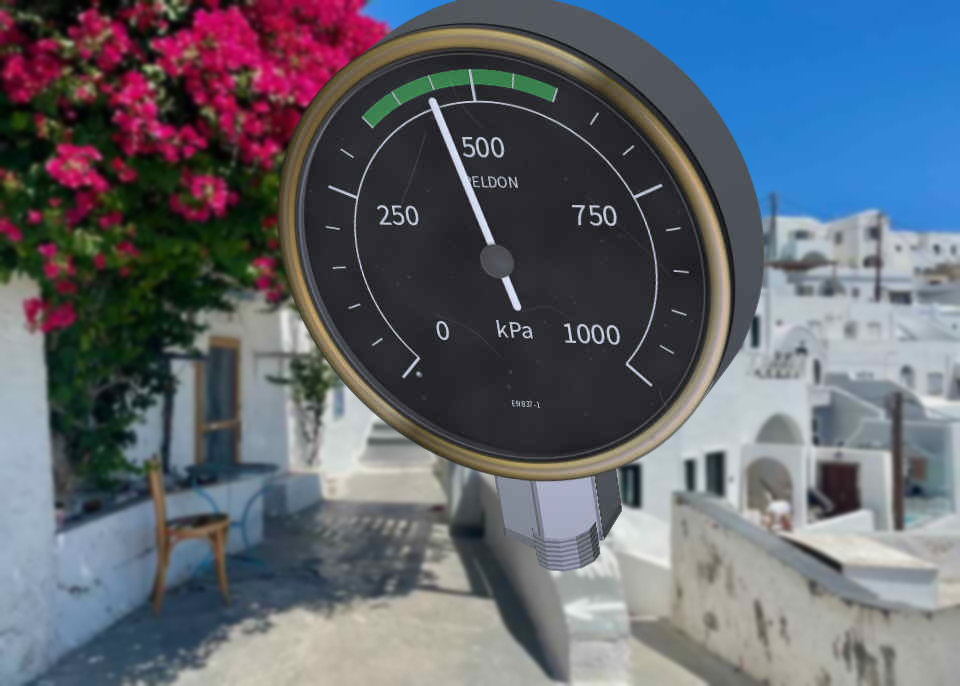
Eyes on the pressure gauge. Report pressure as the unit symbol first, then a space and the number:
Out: kPa 450
